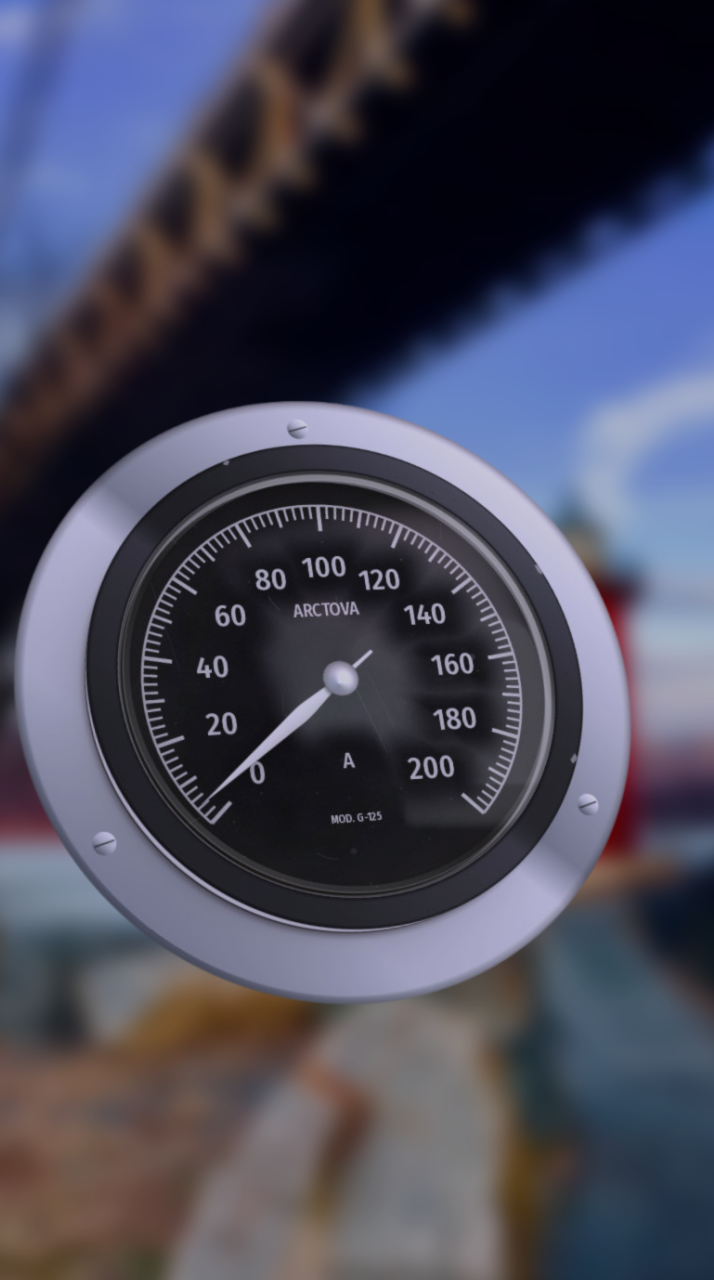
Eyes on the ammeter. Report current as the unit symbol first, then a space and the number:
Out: A 4
